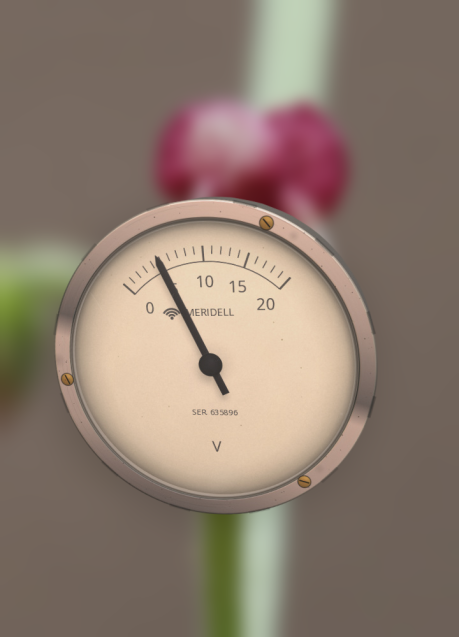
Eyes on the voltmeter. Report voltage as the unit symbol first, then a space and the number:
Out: V 5
